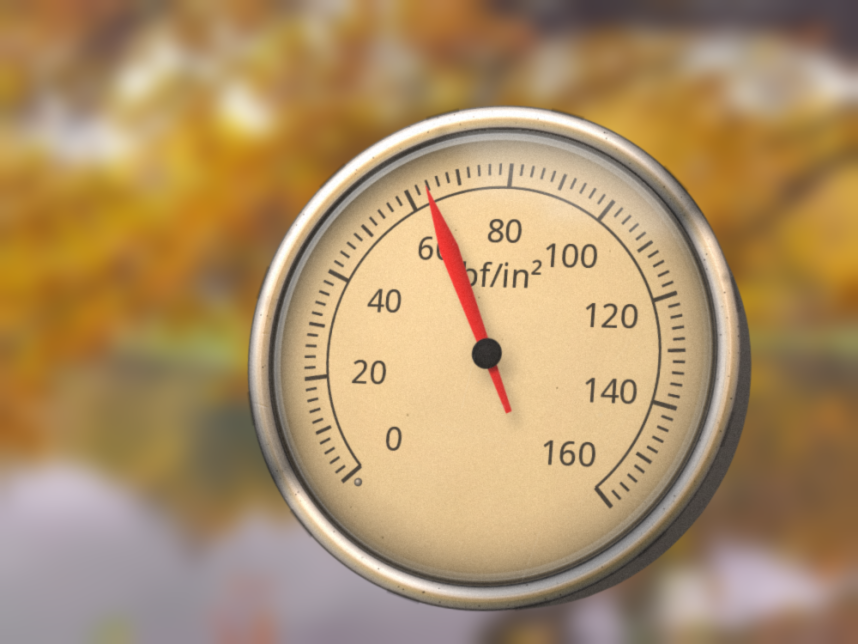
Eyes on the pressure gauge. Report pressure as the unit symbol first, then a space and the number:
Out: psi 64
